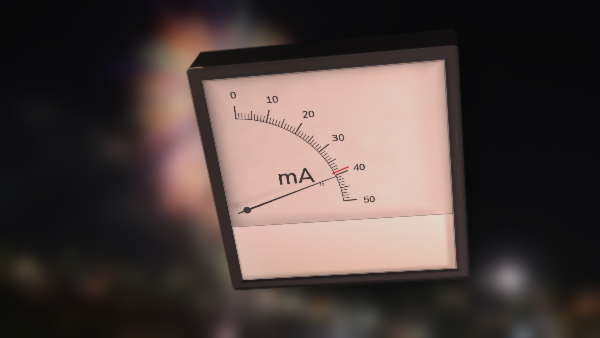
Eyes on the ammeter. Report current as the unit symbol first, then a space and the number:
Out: mA 40
